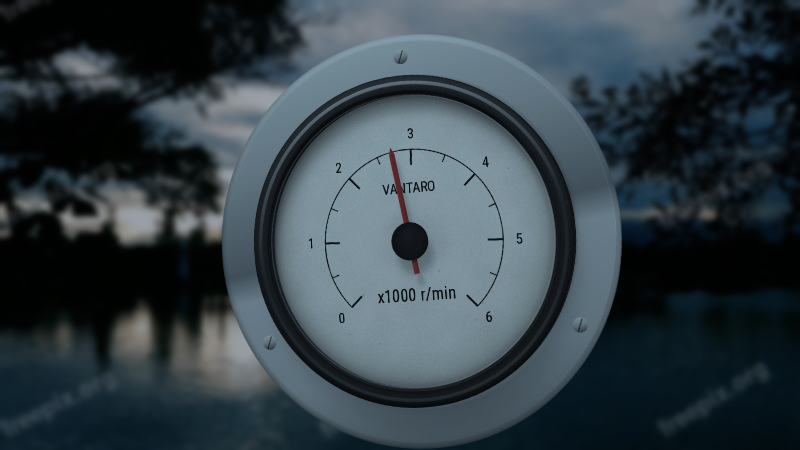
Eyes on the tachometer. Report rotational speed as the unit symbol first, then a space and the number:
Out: rpm 2750
